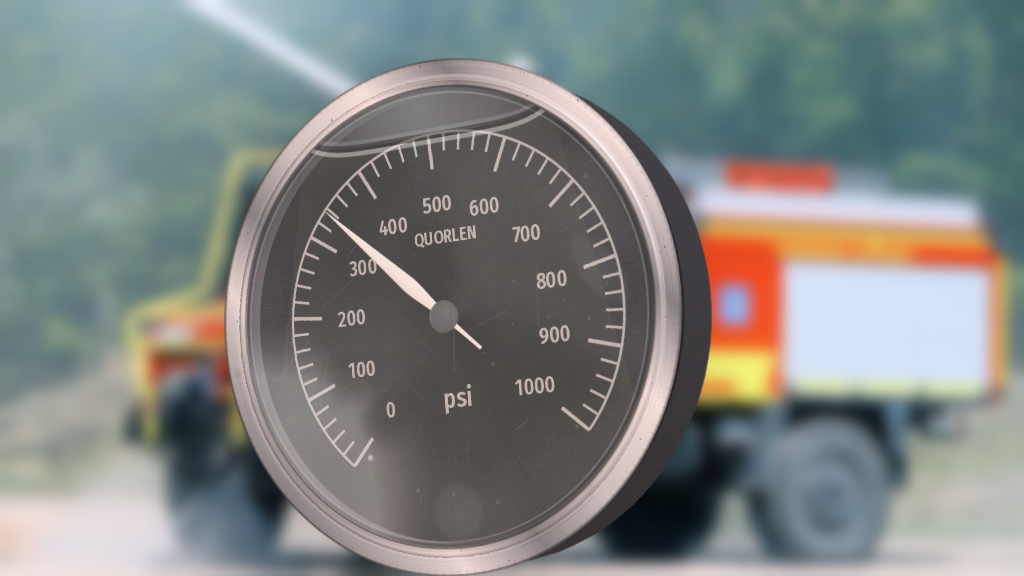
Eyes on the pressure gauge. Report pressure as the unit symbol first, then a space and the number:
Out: psi 340
